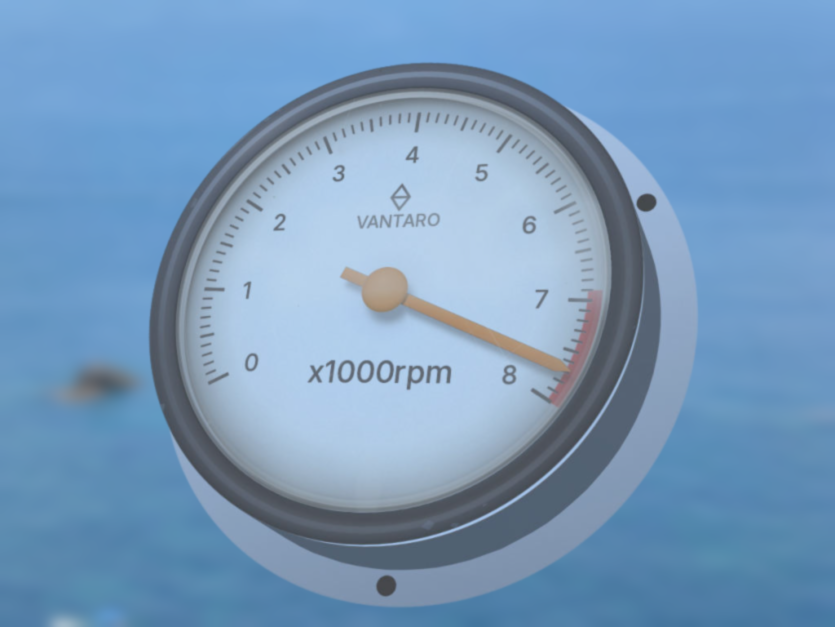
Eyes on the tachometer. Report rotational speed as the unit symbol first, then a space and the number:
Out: rpm 7700
